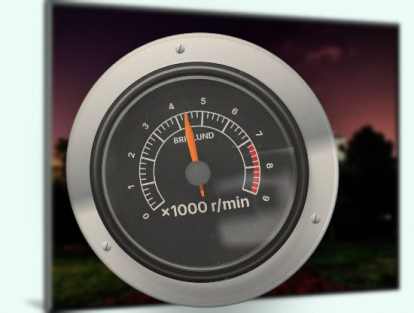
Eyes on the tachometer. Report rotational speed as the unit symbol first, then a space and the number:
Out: rpm 4400
